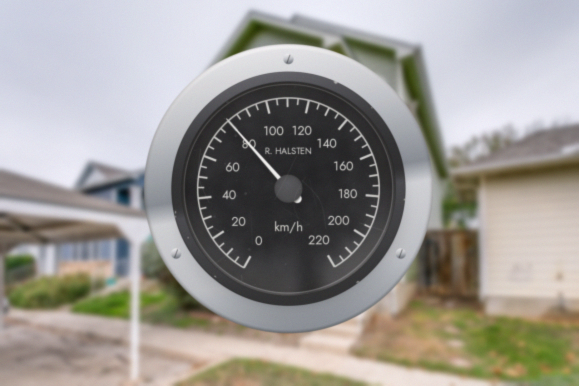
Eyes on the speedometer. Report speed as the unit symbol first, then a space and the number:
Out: km/h 80
